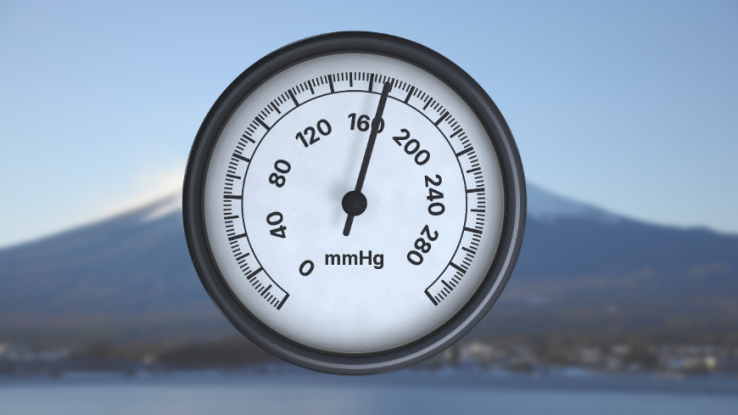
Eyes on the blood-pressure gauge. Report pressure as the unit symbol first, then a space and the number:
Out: mmHg 168
